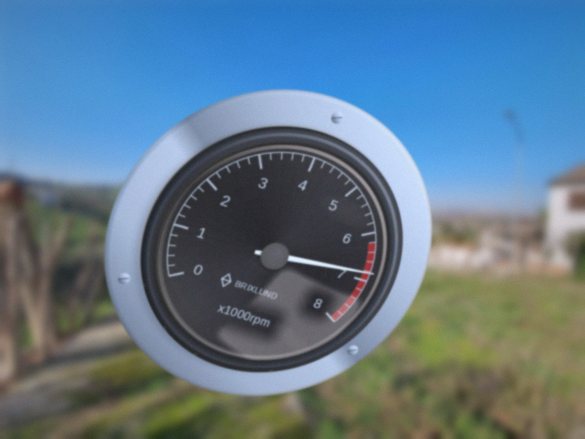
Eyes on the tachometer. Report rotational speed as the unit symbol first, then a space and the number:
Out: rpm 6800
